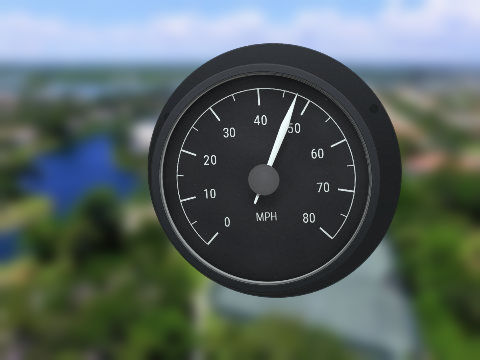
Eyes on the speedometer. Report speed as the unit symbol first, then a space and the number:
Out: mph 47.5
